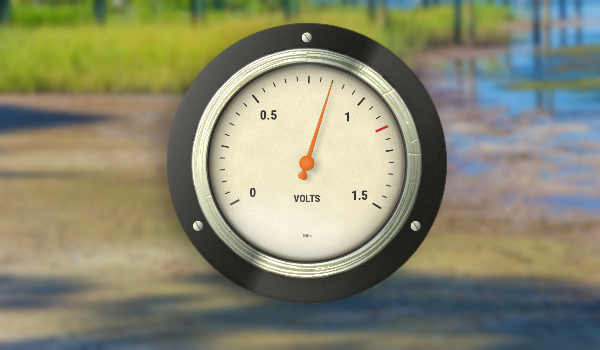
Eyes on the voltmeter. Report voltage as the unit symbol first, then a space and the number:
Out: V 0.85
